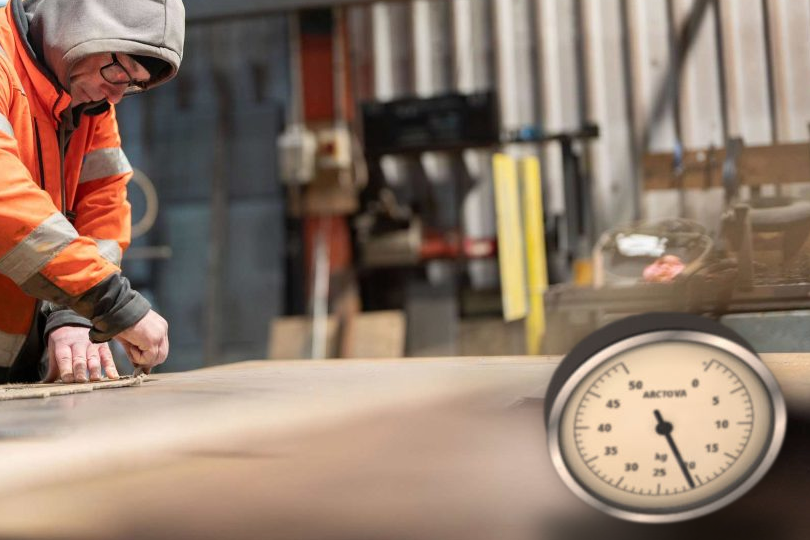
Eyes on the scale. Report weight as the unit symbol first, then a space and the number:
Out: kg 21
